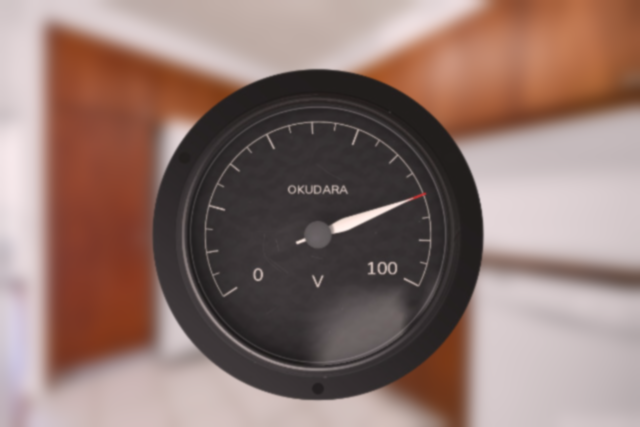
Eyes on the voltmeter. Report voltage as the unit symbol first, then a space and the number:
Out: V 80
